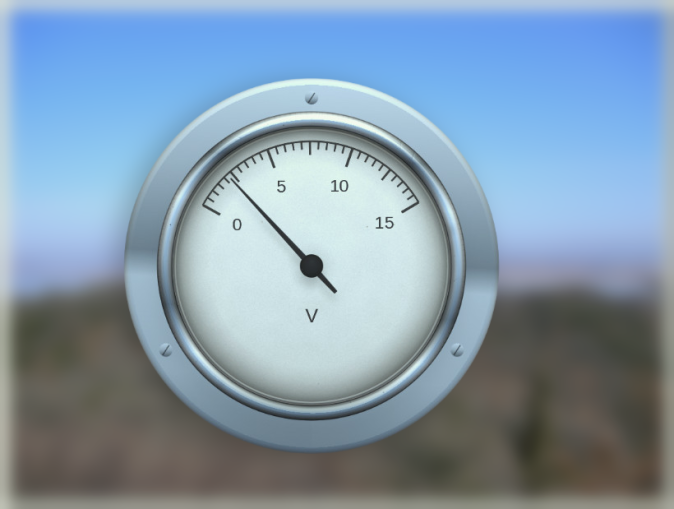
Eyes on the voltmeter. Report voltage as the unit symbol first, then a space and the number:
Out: V 2.25
